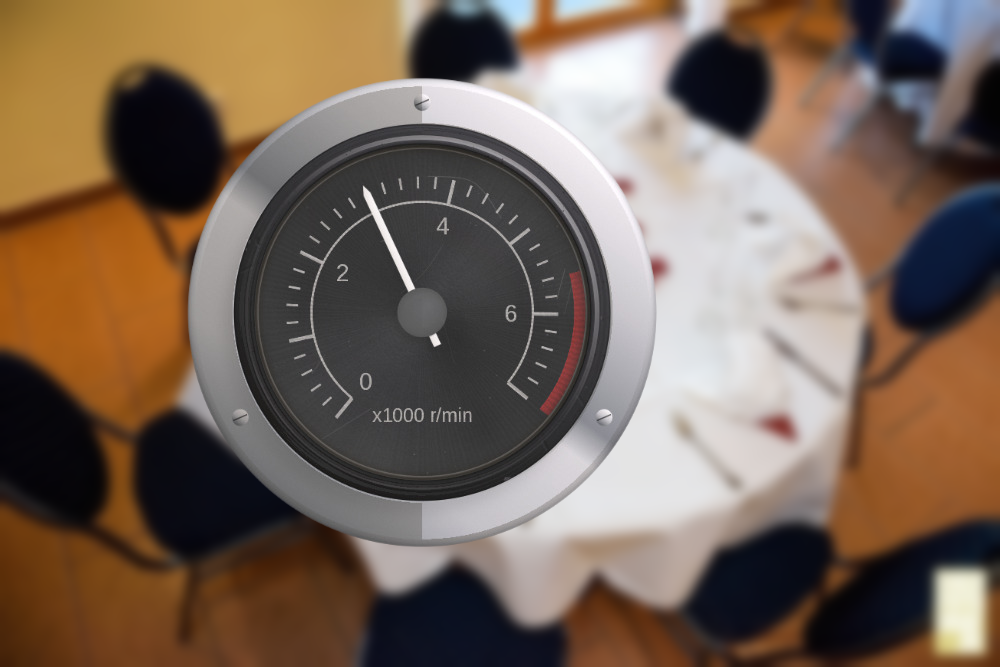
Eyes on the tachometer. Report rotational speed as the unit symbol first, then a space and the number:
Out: rpm 3000
